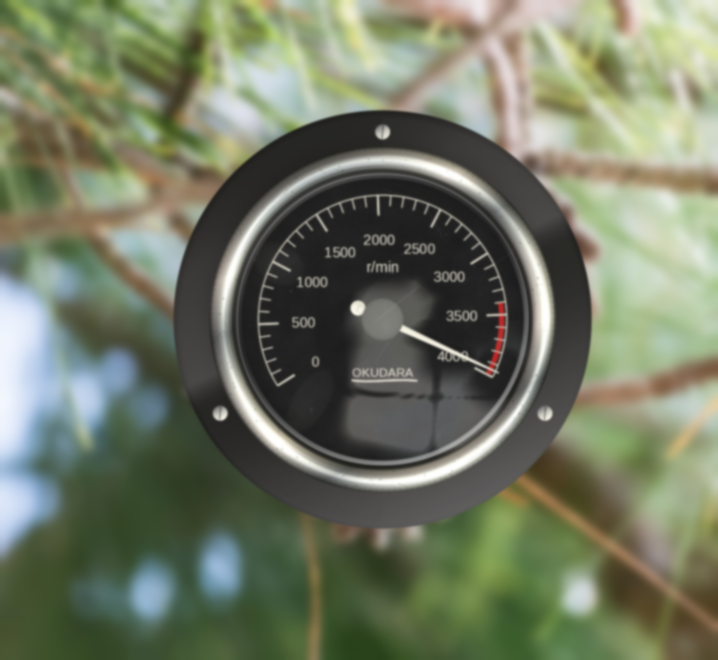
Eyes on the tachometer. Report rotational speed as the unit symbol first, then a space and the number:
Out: rpm 3950
